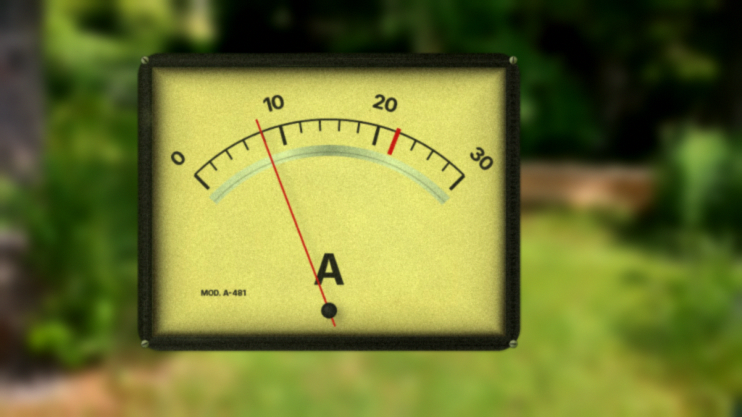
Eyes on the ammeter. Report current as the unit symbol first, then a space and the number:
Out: A 8
